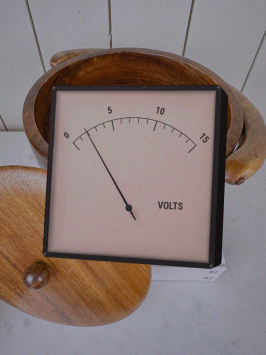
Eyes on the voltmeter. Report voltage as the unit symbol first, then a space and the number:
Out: V 2
